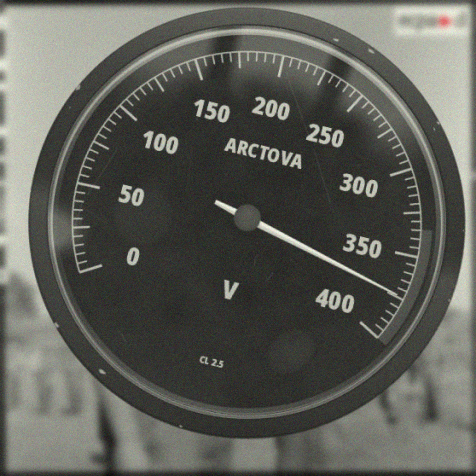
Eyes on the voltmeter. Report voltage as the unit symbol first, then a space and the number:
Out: V 375
